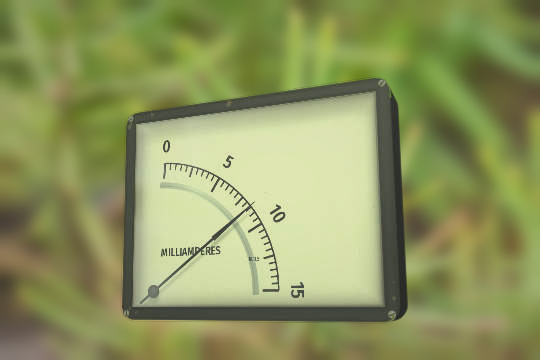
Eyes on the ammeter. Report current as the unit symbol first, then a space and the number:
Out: mA 8.5
